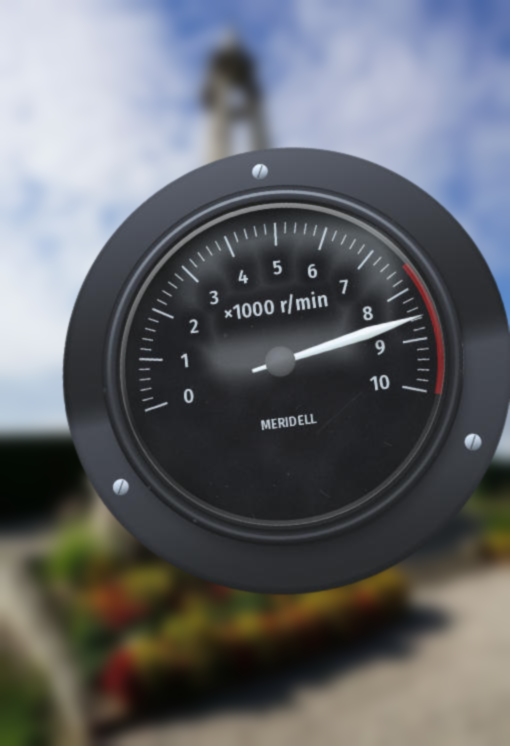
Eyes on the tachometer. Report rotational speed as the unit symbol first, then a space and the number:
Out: rpm 8600
